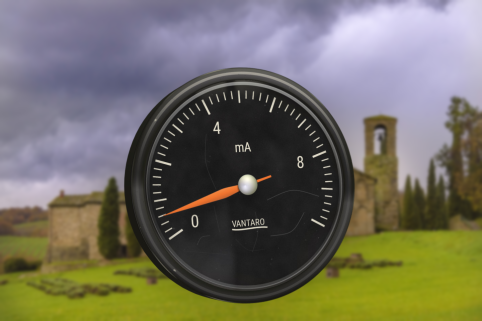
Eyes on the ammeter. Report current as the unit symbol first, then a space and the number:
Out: mA 0.6
